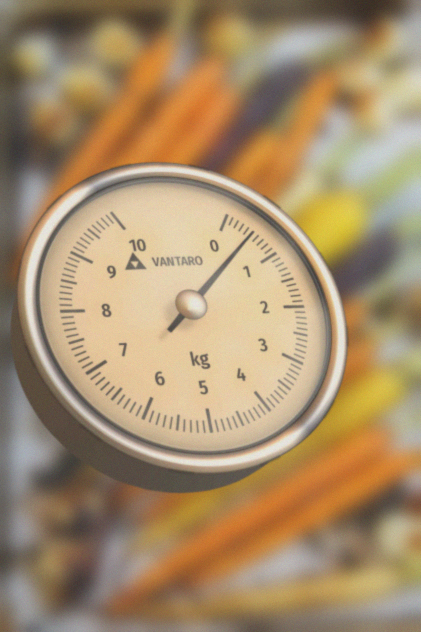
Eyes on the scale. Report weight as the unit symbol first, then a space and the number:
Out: kg 0.5
